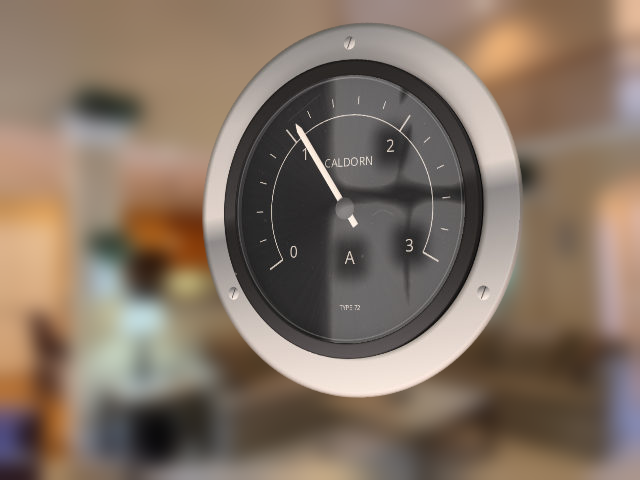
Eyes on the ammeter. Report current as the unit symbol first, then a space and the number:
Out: A 1.1
